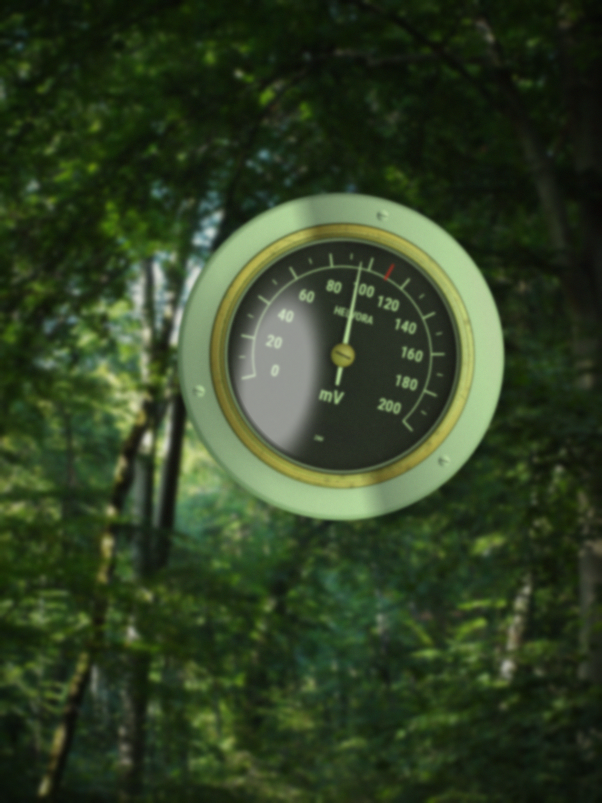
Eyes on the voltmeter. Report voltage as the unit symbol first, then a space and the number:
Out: mV 95
